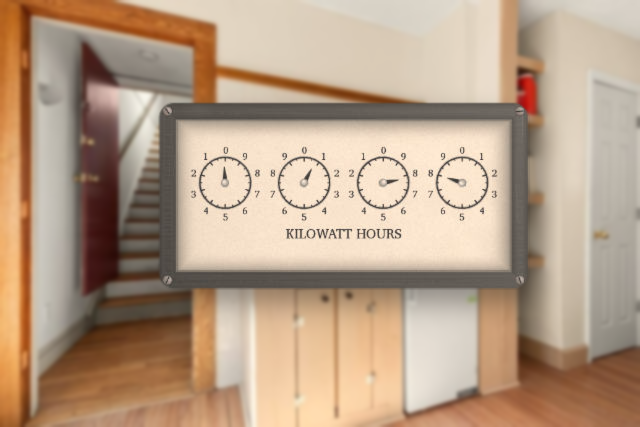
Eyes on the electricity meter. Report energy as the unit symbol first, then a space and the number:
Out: kWh 78
